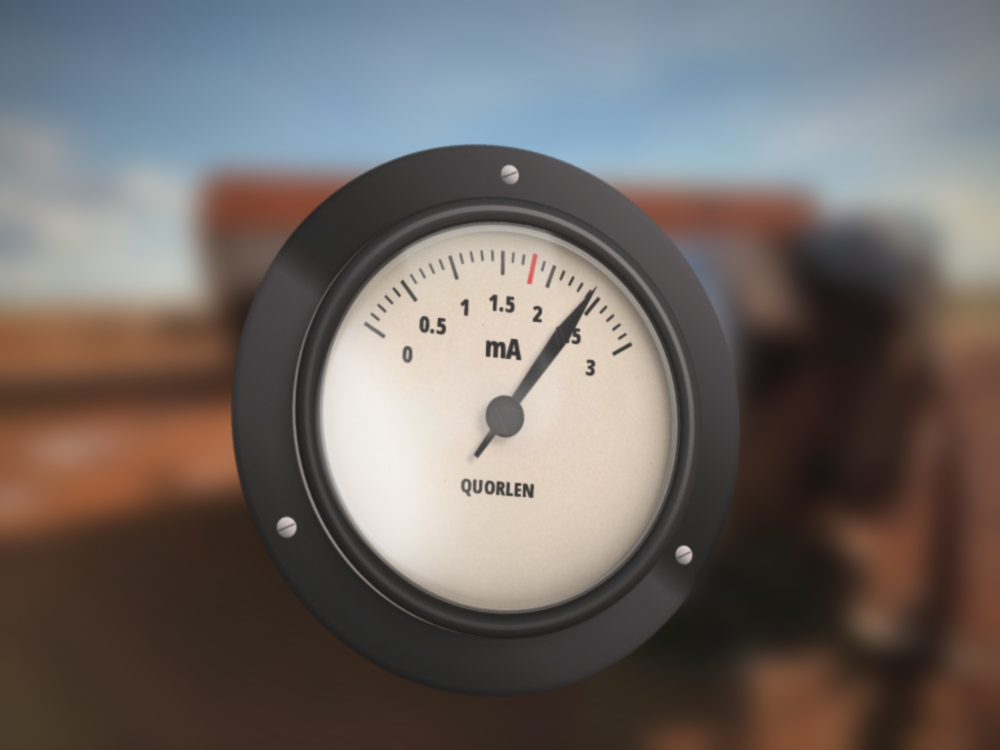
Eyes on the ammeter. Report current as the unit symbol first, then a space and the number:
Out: mA 2.4
